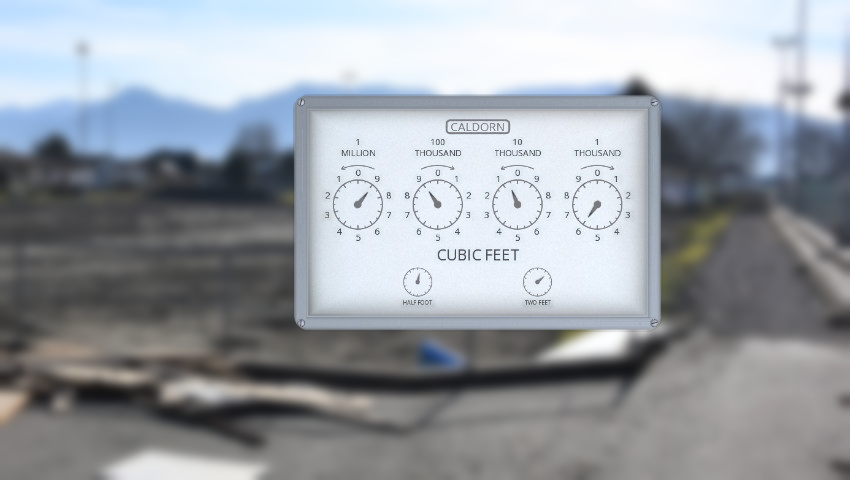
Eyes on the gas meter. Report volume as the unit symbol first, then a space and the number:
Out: ft³ 890600
